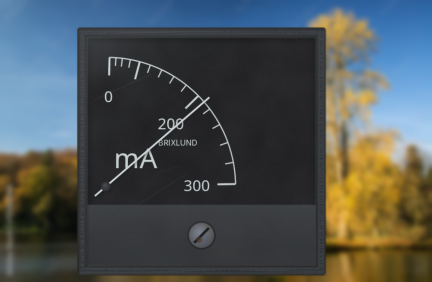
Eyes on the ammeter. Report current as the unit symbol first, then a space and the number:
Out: mA 210
